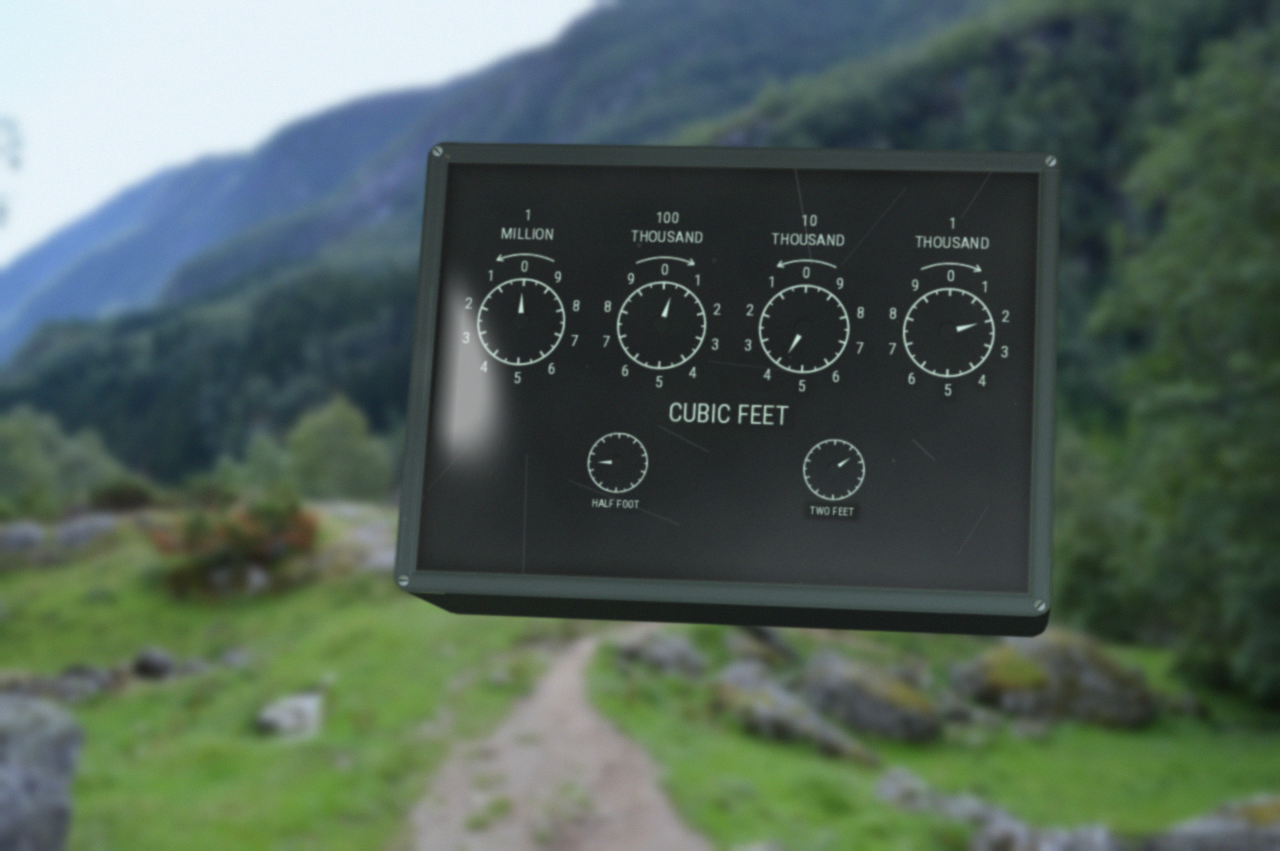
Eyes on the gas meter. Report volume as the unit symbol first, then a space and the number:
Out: ft³ 4200
